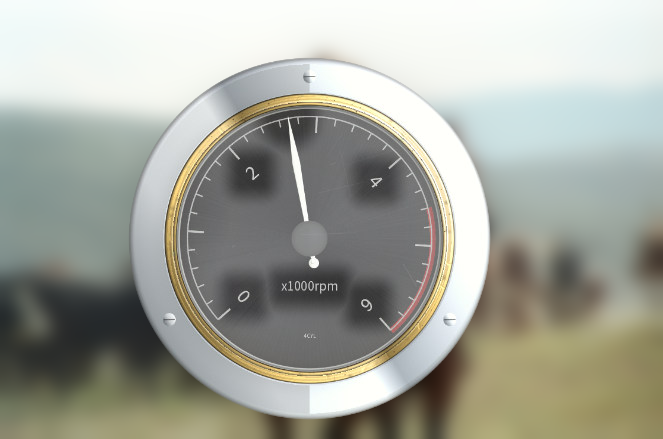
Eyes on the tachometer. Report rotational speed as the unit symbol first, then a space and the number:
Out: rpm 2700
